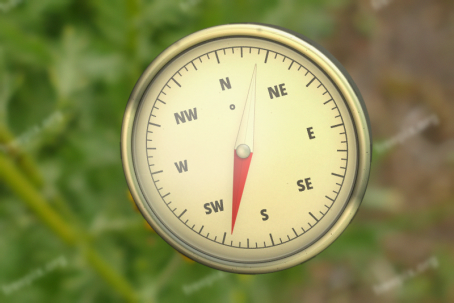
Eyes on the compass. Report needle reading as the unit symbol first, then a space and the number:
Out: ° 205
